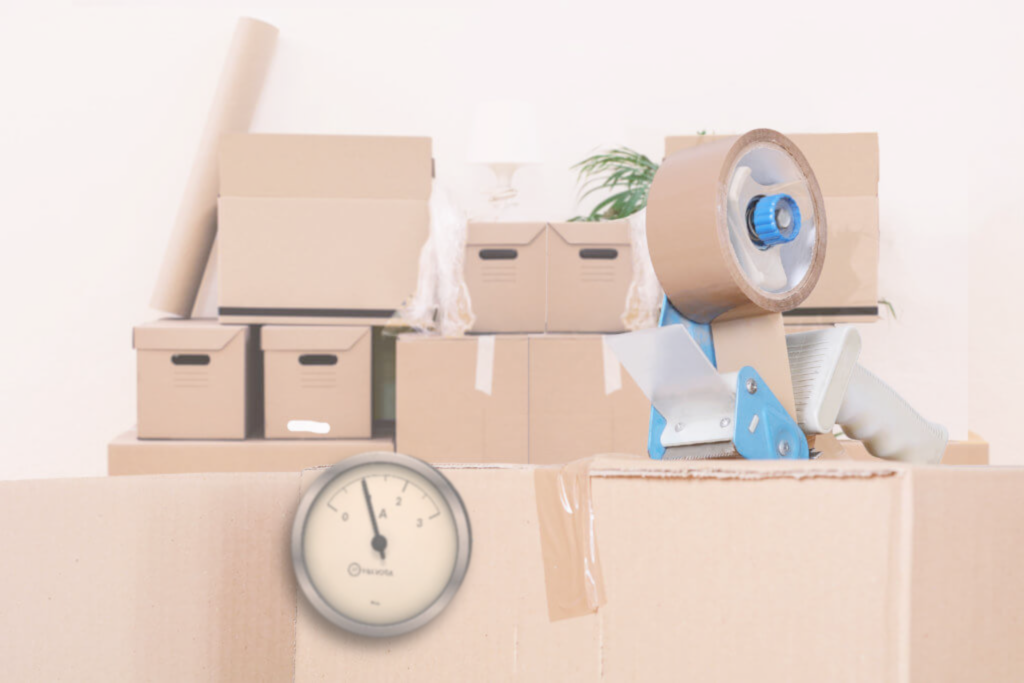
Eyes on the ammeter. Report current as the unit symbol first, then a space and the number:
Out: A 1
